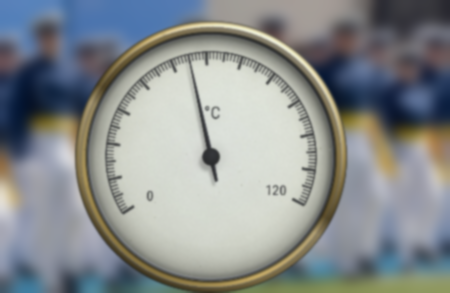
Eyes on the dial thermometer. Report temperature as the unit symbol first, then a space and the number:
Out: °C 55
